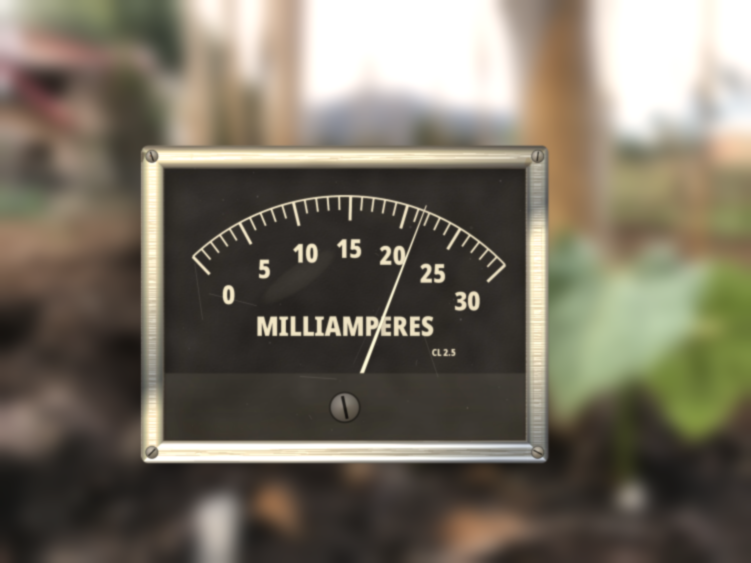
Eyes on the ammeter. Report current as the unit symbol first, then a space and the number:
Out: mA 21.5
